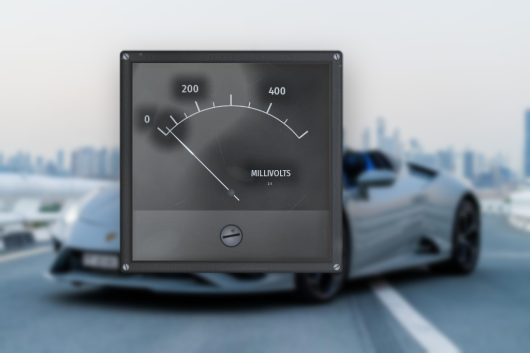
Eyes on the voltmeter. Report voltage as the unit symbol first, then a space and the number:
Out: mV 50
